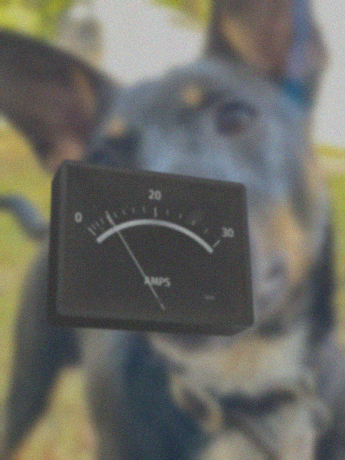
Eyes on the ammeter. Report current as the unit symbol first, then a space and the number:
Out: A 10
